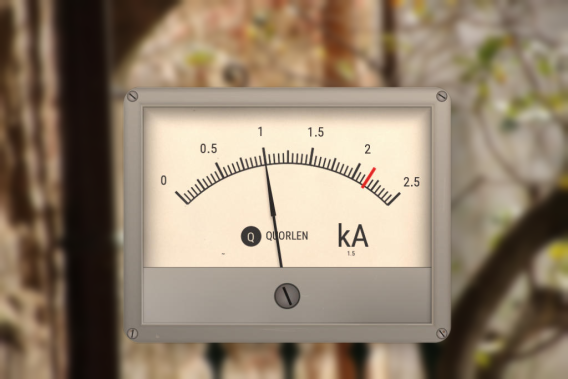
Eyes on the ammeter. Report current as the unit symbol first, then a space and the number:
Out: kA 1
